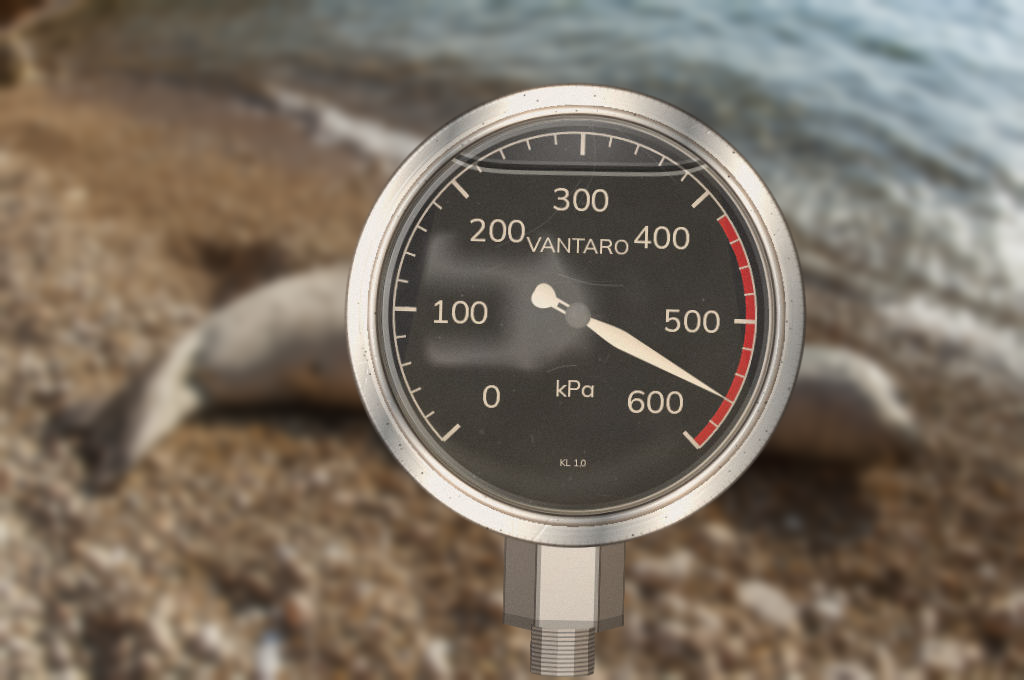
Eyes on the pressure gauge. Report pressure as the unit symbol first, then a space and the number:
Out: kPa 560
